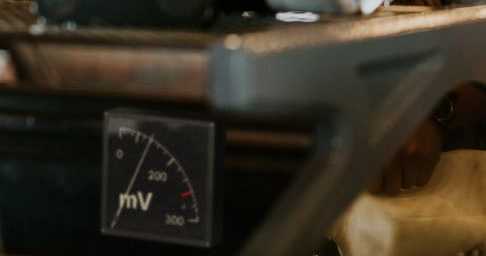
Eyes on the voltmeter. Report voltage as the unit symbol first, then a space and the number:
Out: mV 140
